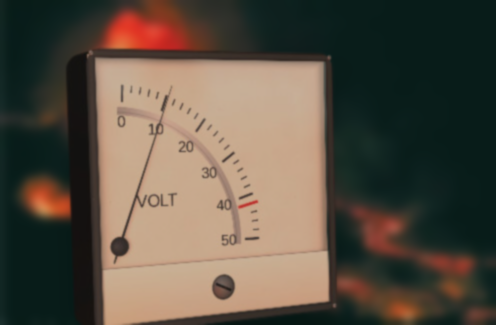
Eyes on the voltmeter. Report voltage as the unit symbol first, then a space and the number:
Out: V 10
